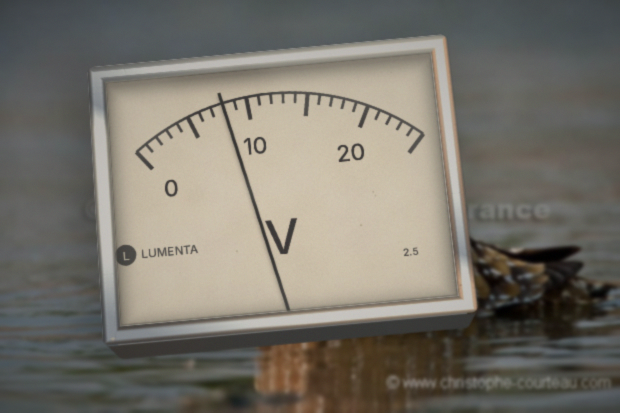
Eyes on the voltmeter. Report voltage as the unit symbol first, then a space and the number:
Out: V 8
